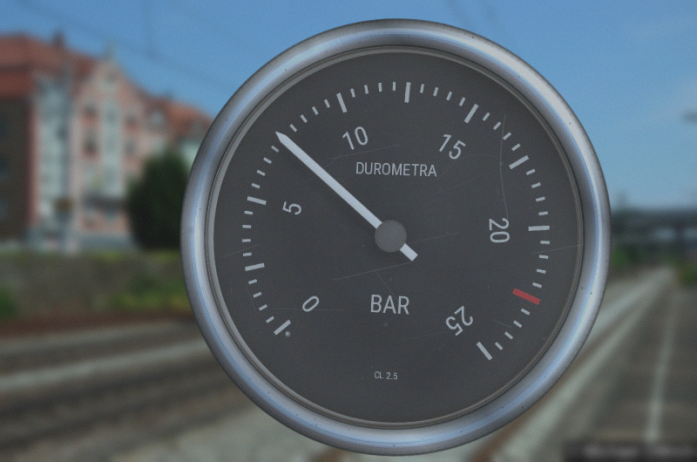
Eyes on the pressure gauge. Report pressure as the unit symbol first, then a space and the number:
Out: bar 7.5
